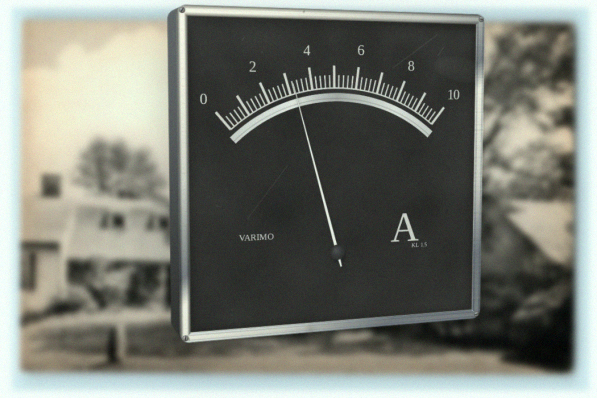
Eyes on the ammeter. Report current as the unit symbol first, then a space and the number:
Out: A 3.2
